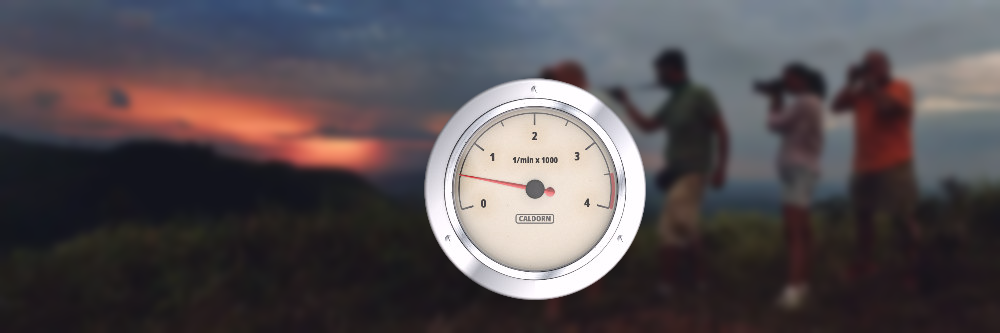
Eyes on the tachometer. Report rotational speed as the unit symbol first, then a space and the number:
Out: rpm 500
